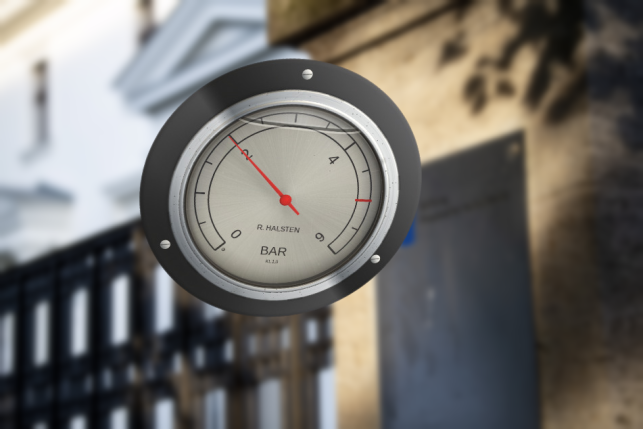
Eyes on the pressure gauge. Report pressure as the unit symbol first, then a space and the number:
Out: bar 2
